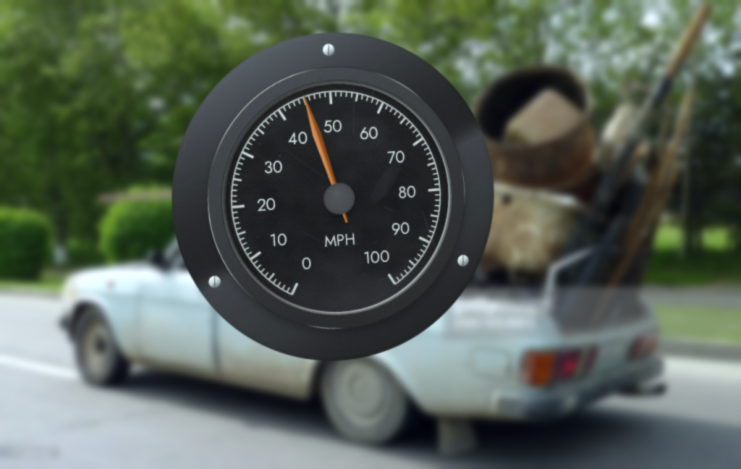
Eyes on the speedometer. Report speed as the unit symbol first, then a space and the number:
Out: mph 45
